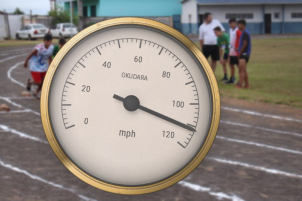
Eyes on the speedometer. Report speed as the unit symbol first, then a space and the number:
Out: mph 112
